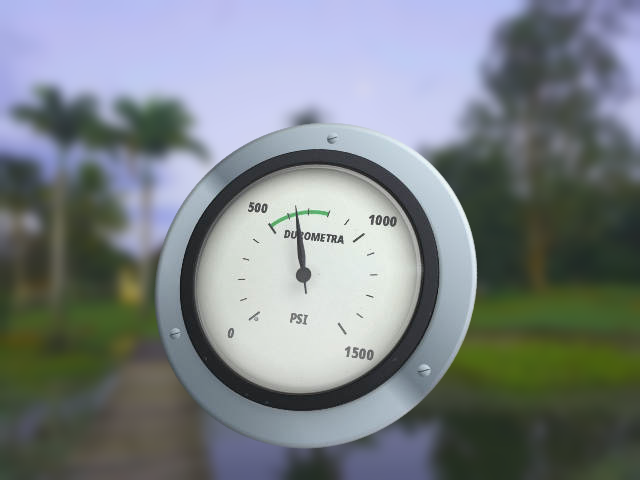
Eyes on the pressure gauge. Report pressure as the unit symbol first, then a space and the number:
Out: psi 650
